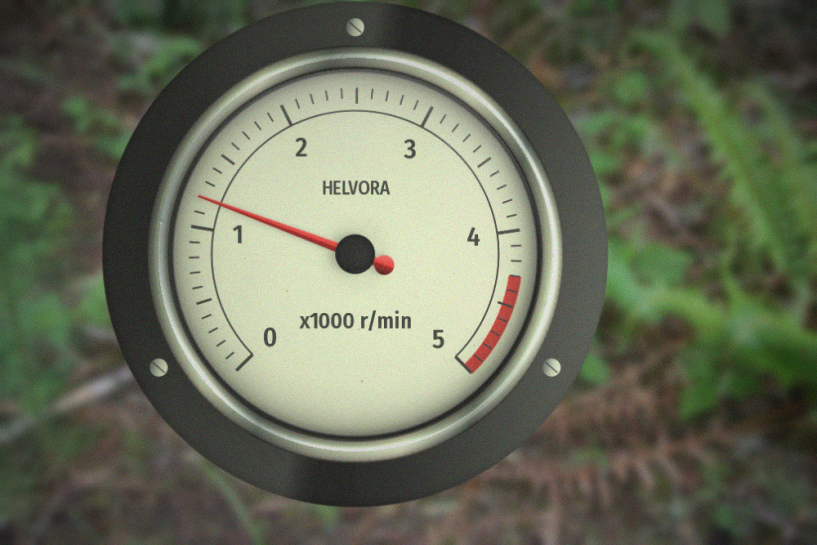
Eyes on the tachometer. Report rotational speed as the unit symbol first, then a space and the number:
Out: rpm 1200
